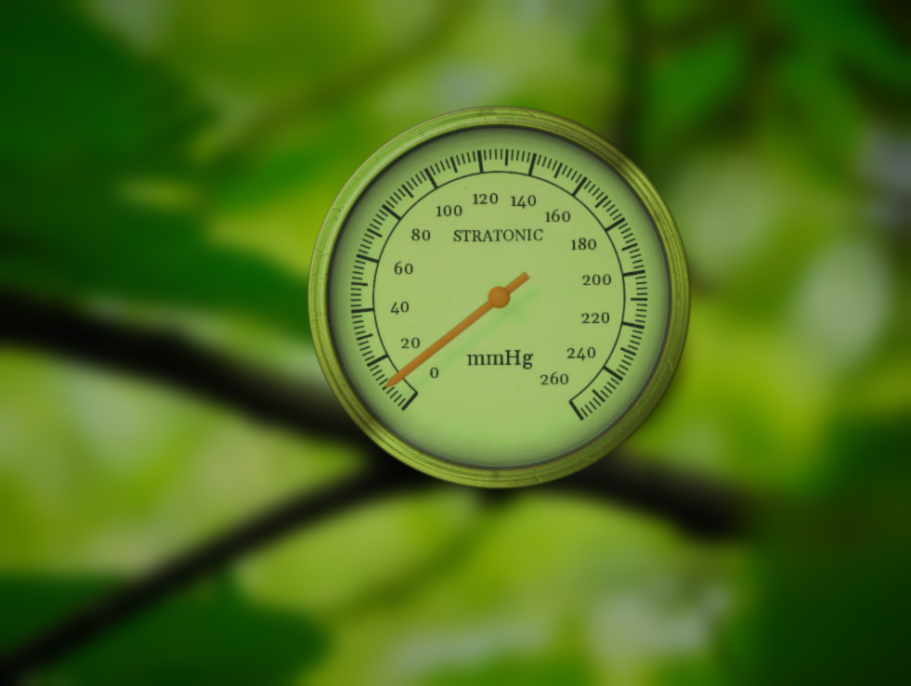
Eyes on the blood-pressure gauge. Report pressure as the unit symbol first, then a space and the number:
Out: mmHg 10
